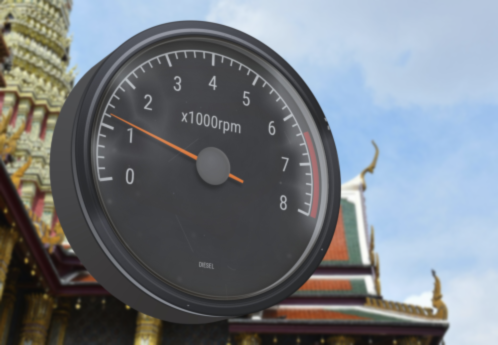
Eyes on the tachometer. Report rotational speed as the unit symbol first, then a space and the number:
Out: rpm 1200
